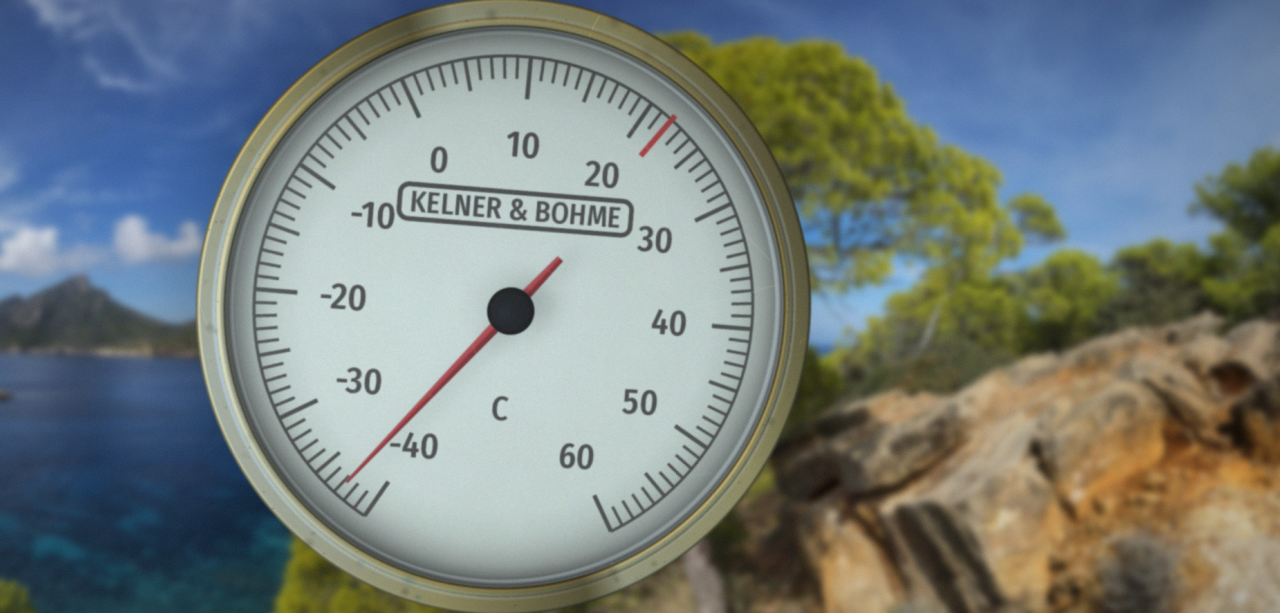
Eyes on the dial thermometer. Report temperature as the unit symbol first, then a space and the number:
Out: °C -37
